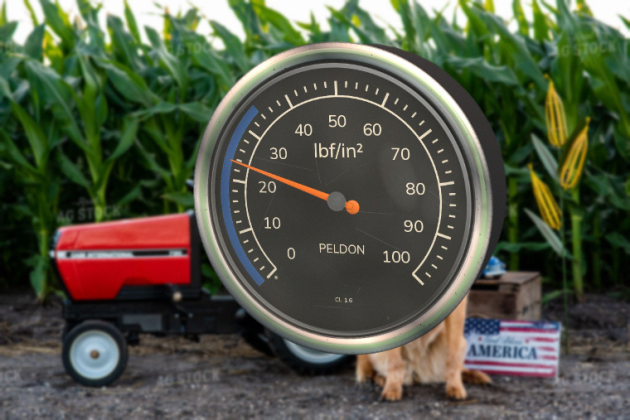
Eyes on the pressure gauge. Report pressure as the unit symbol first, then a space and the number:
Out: psi 24
